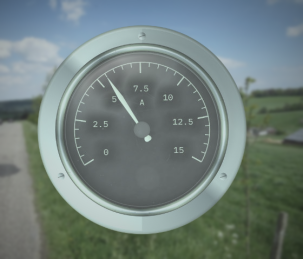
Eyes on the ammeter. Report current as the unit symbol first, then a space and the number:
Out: A 5.5
